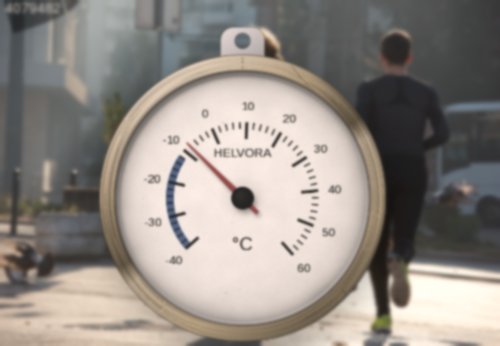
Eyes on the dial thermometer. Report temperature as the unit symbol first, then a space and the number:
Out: °C -8
